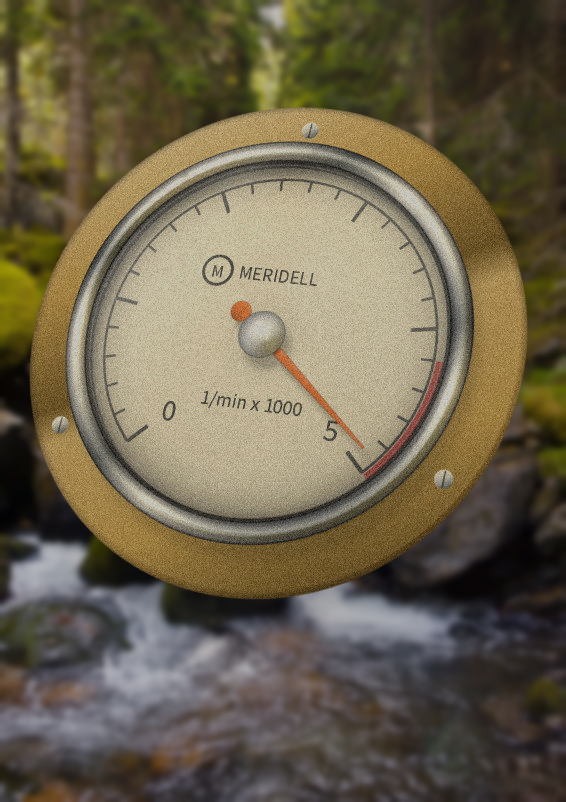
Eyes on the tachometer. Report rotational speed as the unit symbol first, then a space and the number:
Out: rpm 4900
